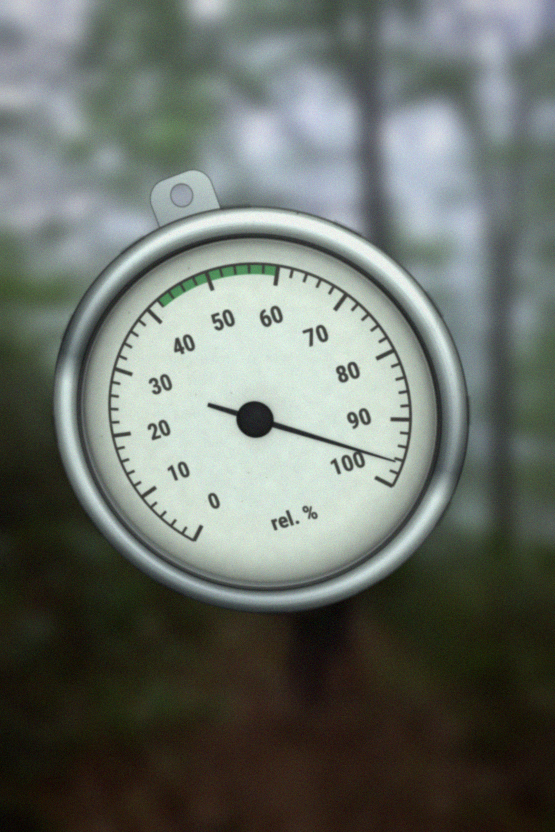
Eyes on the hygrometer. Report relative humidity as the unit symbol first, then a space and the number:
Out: % 96
